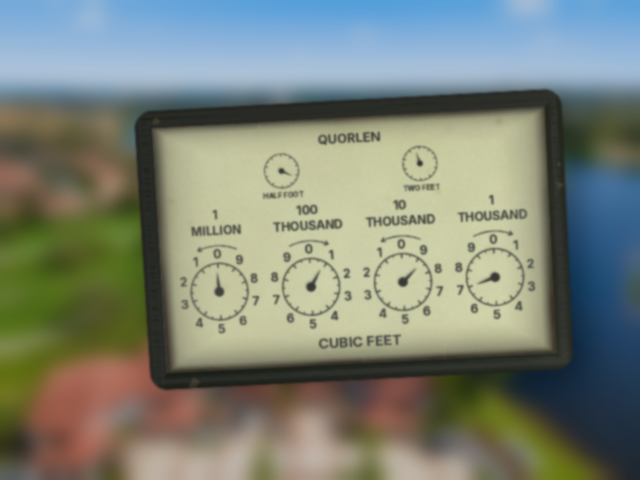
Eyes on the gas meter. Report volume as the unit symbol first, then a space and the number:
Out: ft³ 8700
